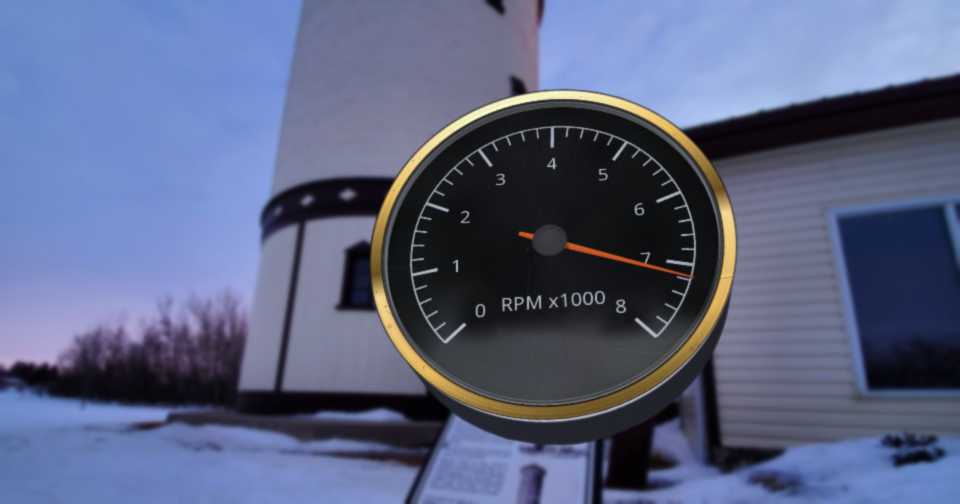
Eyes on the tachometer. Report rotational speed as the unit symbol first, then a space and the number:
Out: rpm 7200
